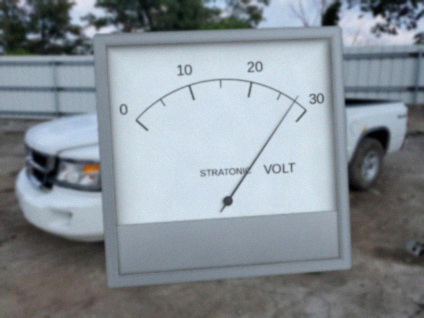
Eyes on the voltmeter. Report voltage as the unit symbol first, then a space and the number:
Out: V 27.5
